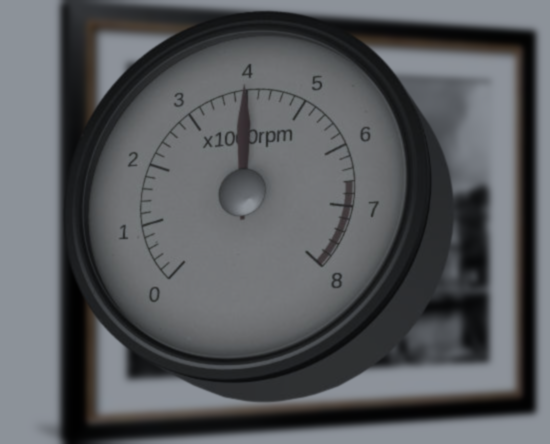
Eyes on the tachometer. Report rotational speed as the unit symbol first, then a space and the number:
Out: rpm 4000
